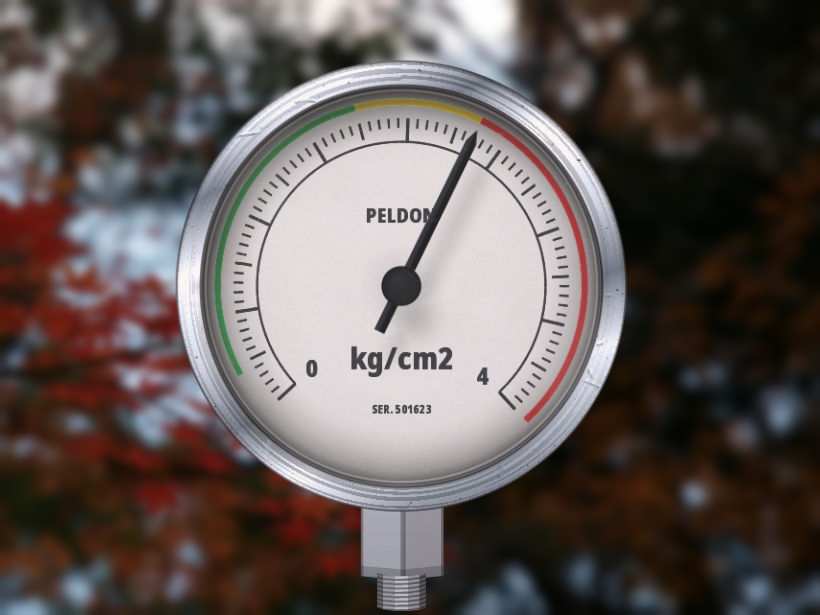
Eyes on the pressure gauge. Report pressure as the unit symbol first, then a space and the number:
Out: kg/cm² 2.35
